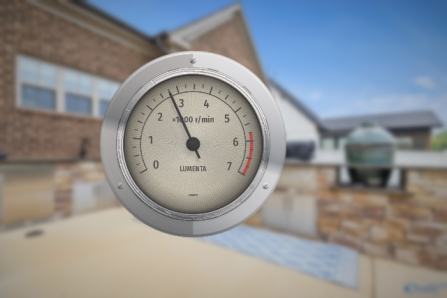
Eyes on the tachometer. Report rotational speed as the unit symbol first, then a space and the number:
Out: rpm 2750
